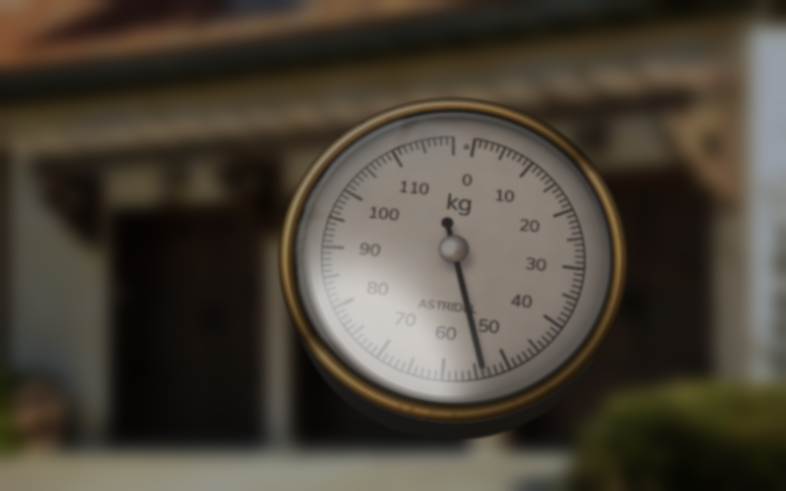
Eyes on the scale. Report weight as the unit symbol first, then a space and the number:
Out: kg 54
